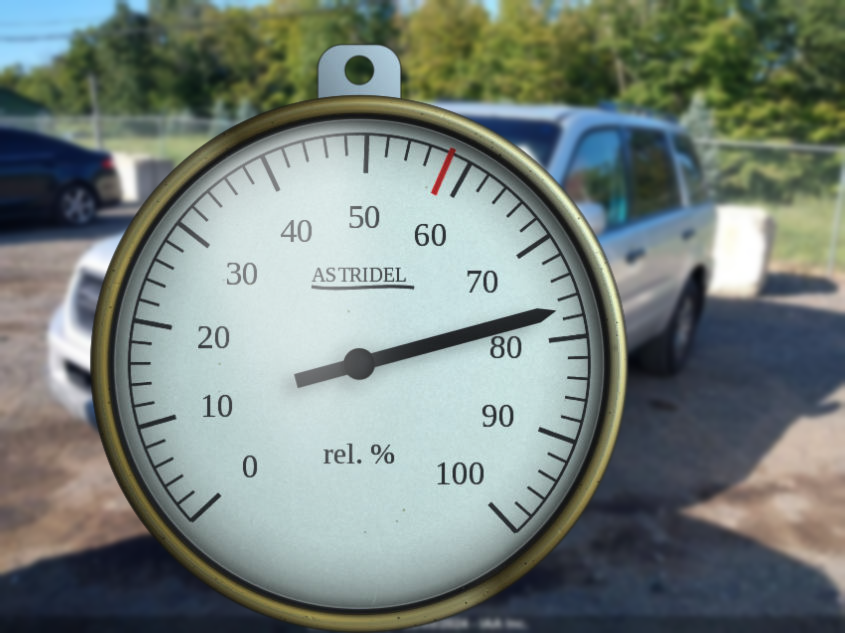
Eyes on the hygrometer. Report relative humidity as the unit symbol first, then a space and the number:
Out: % 77
